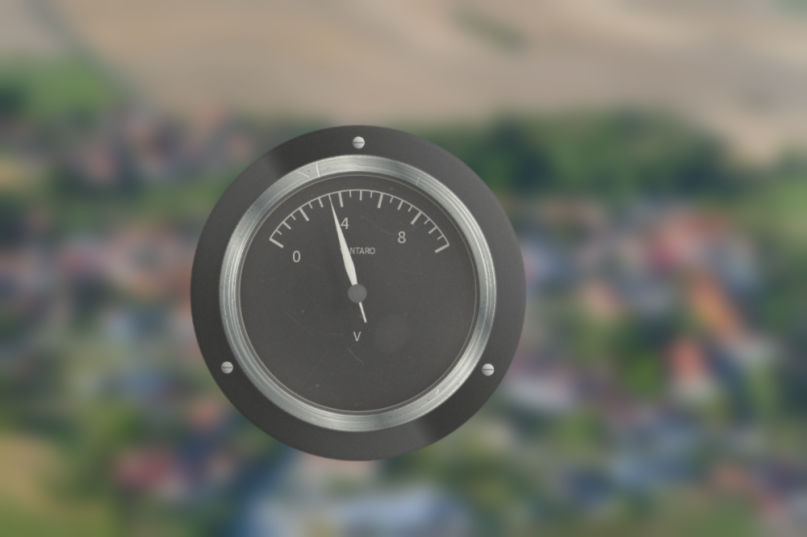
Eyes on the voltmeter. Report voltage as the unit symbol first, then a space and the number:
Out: V 3.5
